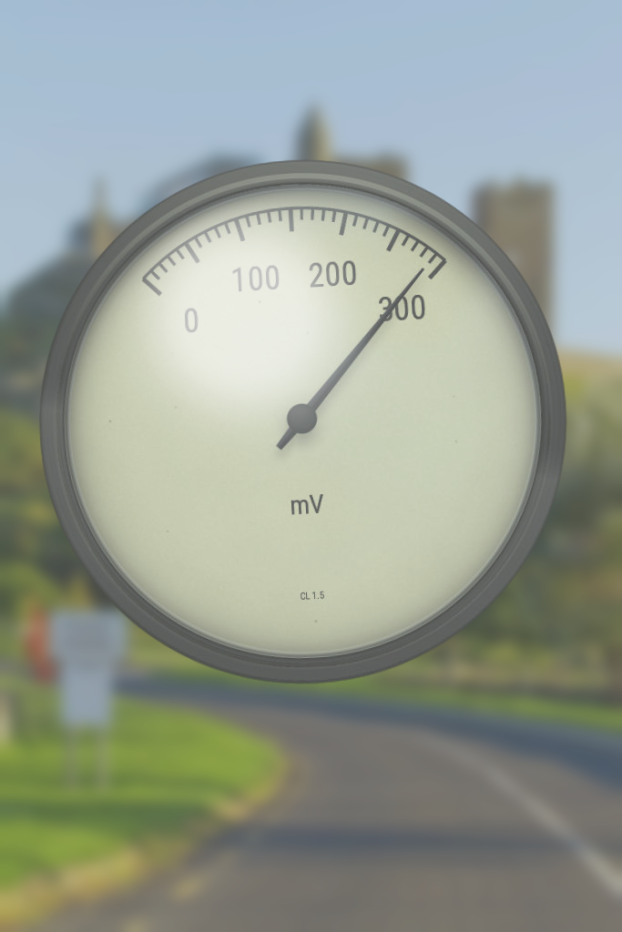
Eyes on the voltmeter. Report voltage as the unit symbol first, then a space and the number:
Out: mV 290
